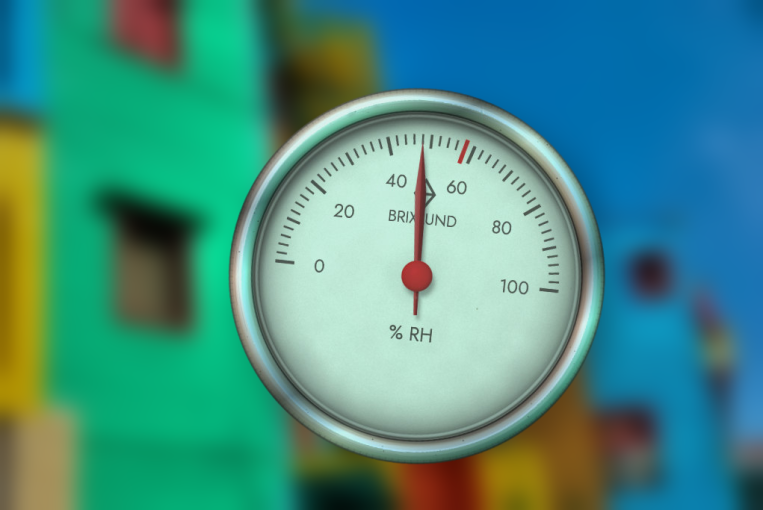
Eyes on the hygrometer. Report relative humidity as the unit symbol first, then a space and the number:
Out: % 48
